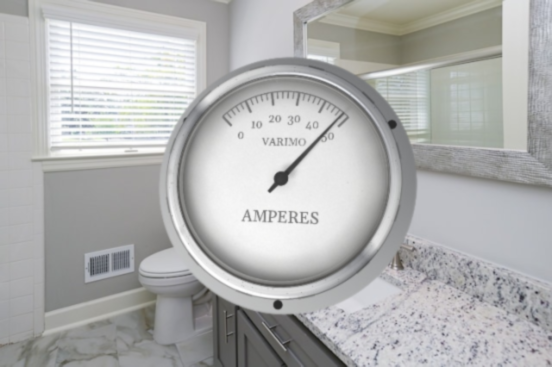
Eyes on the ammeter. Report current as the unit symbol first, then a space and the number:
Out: A 48
